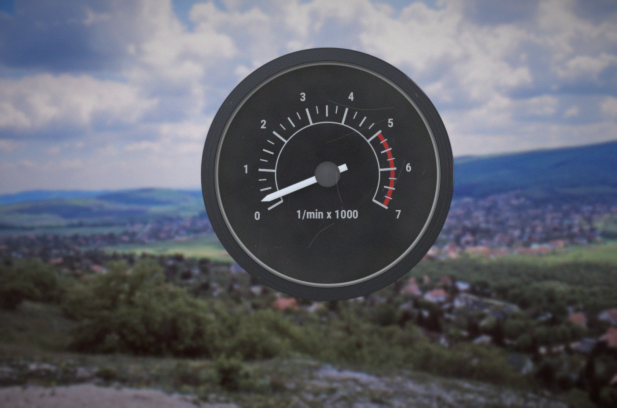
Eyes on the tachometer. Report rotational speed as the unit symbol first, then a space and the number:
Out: rpm 250
